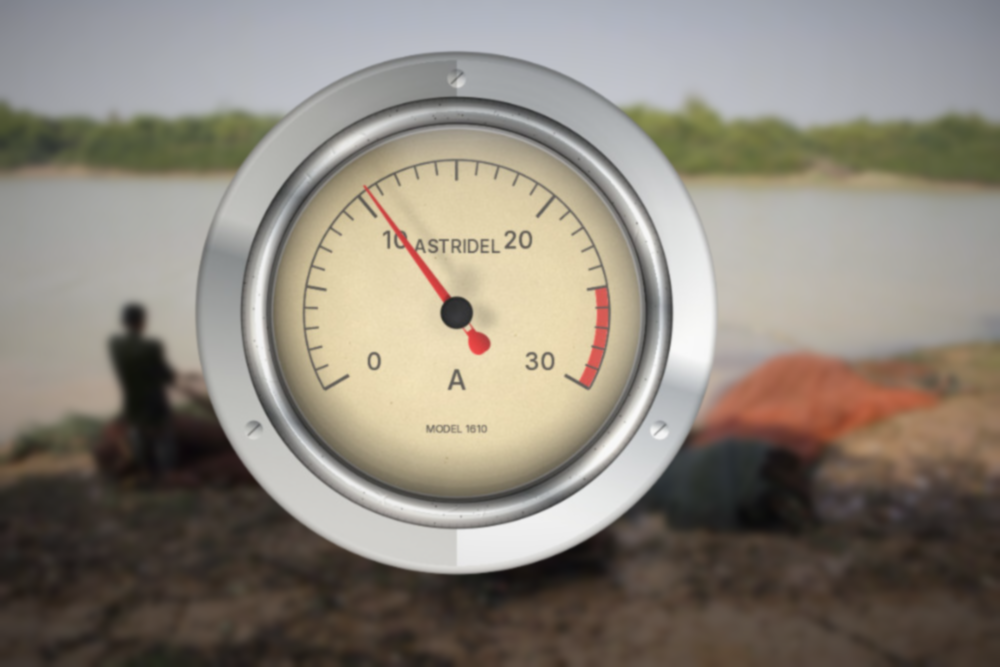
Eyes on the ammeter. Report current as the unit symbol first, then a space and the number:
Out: A 10.5
